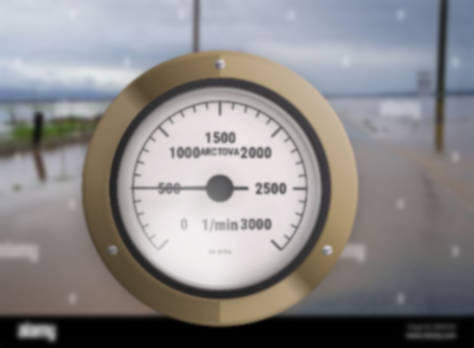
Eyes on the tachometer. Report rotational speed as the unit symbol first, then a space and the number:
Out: rpm 500
